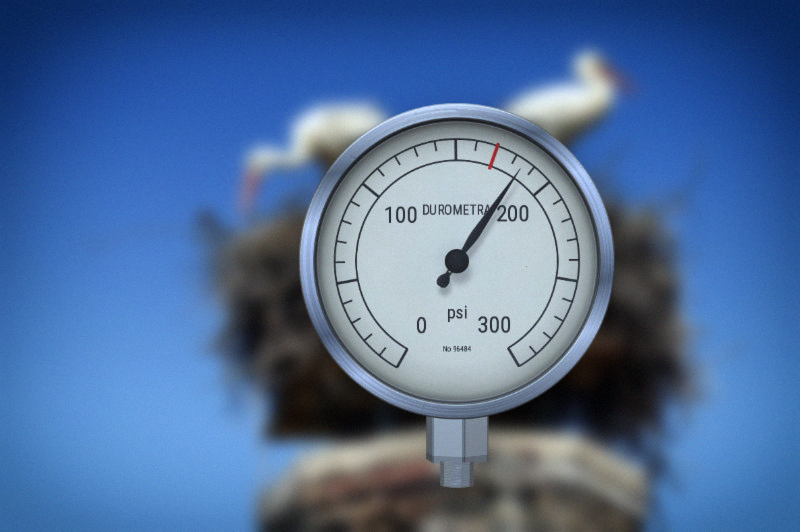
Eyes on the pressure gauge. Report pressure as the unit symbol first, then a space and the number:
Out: psi 185
